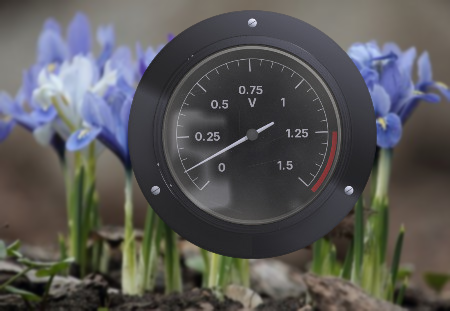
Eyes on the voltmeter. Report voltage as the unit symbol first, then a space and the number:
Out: V 0.1
